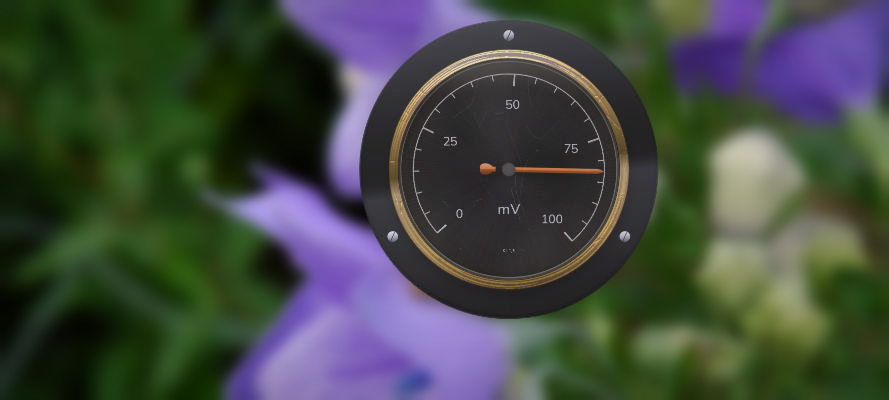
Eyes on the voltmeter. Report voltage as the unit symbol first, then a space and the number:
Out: mV 82.5
